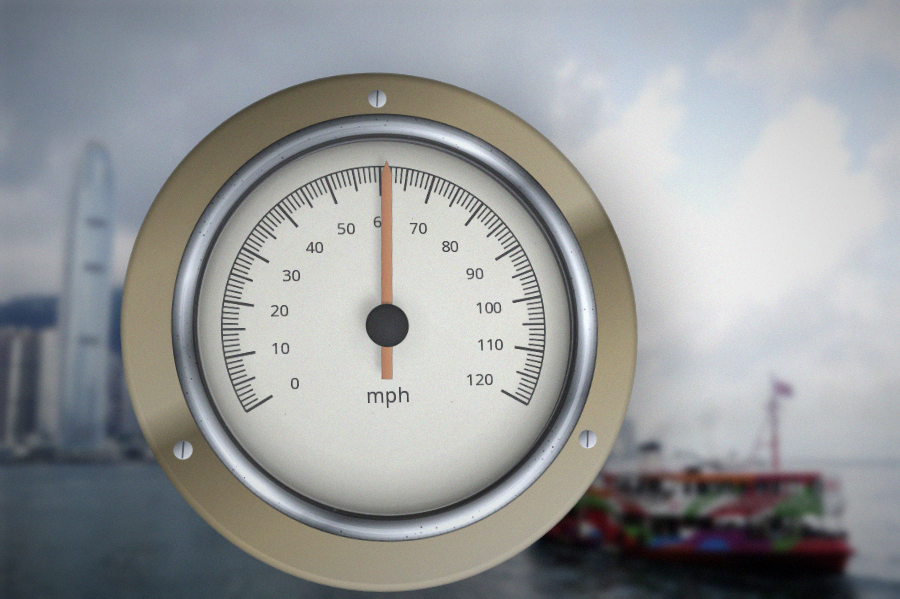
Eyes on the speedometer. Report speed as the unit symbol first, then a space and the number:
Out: mph 61
